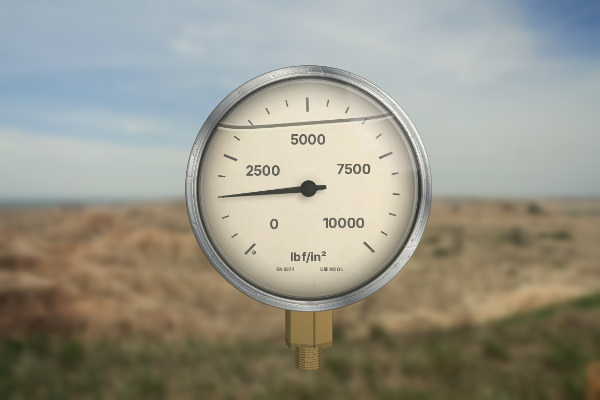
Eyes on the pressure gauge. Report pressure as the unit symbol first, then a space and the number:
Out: psi 1500
